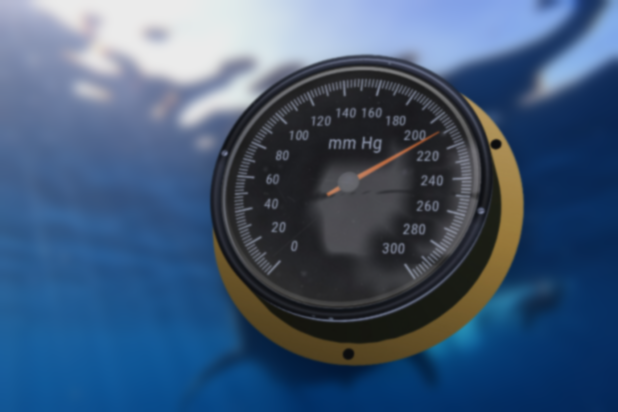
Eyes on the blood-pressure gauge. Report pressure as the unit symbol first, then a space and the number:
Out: mmHg 210
